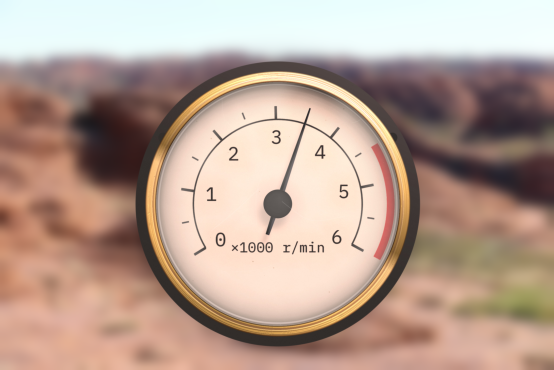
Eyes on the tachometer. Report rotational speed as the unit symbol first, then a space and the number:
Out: rpm 3500
